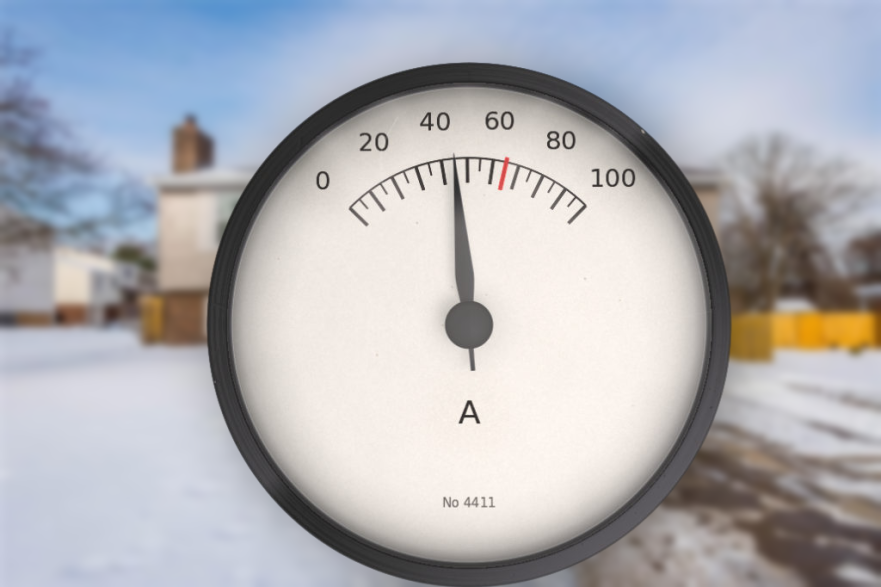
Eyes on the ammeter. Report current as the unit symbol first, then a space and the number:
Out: A 45
